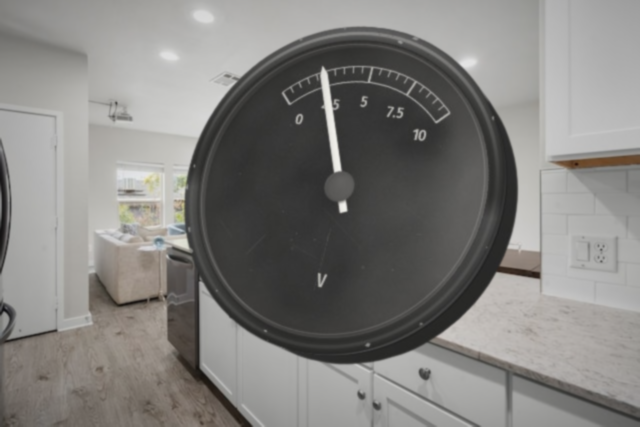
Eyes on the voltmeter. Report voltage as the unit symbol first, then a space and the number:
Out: V 2.5
